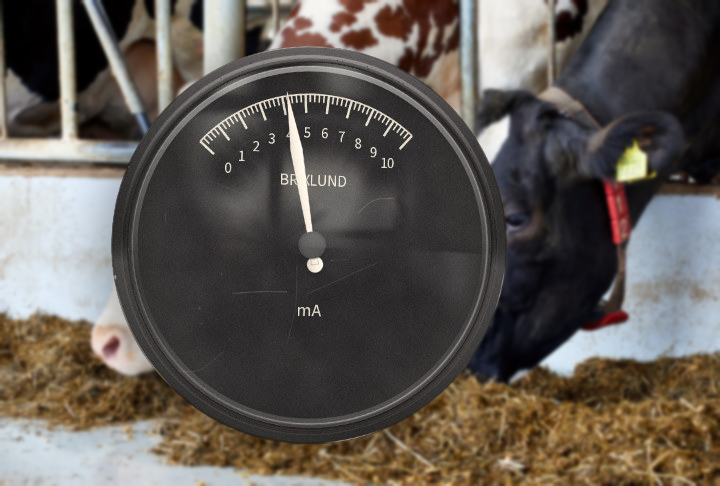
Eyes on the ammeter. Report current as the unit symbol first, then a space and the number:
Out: mA 4.2
